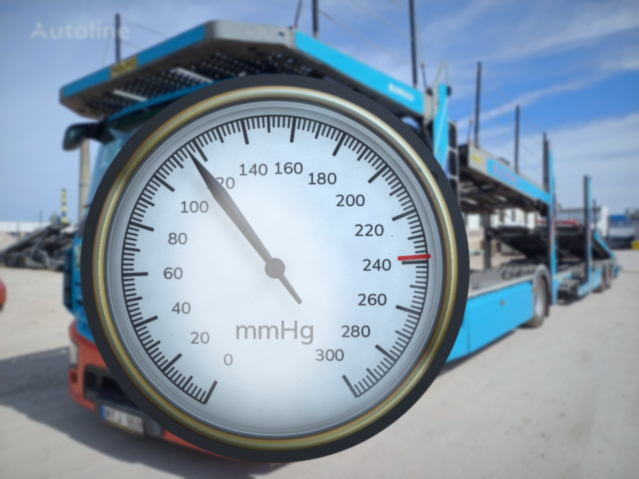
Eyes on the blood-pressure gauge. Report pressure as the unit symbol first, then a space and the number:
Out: mmHg 116
